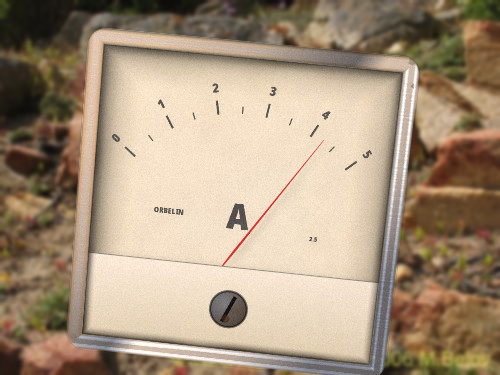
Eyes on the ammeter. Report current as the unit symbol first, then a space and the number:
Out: A 4.25
